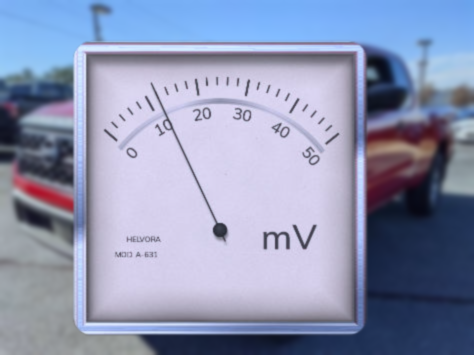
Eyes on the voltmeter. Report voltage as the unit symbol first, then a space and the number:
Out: mV 12
